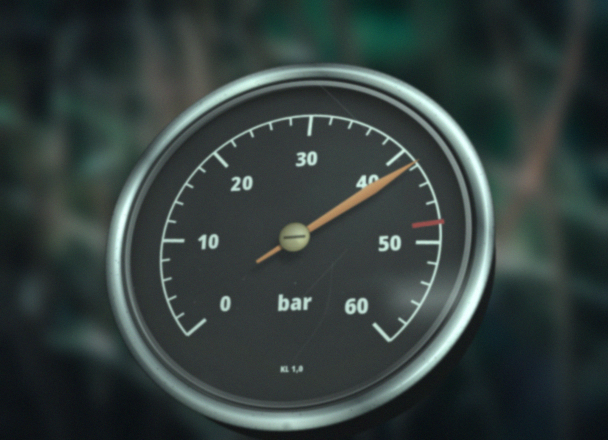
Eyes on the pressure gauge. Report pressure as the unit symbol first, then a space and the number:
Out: bar 42
